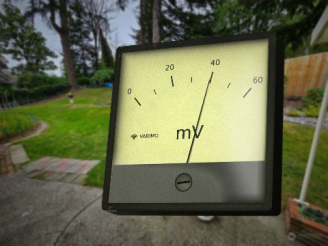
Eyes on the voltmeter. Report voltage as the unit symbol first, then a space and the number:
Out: mV 40
